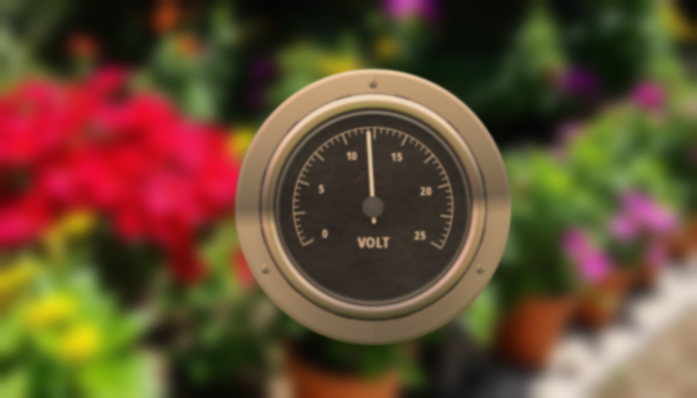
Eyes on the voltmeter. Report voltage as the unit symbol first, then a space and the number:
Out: V 12
